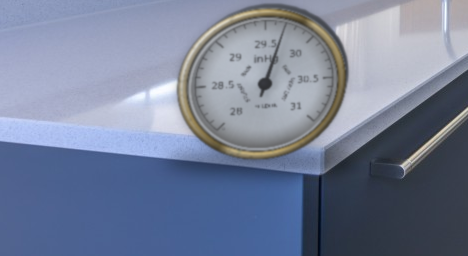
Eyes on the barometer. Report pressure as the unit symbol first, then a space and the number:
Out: inHg 29.7
